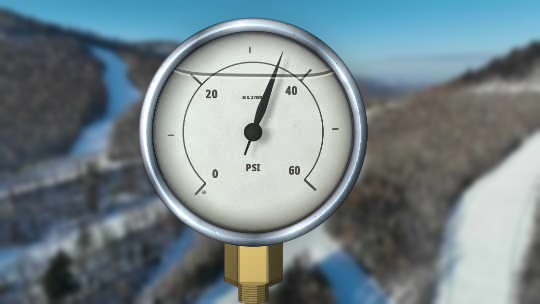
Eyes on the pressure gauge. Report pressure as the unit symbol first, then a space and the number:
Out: psi 35
